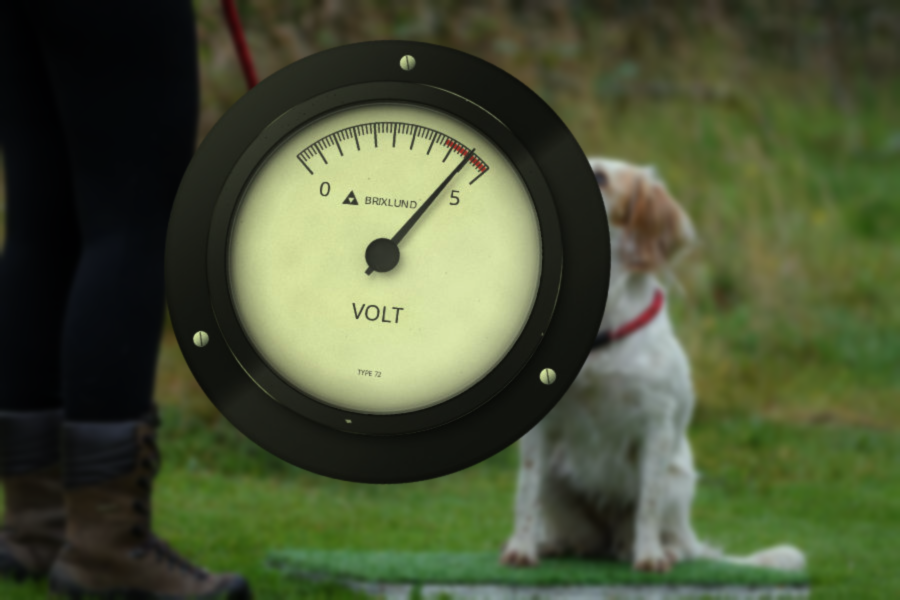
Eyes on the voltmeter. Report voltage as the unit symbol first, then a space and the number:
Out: V 4.5
